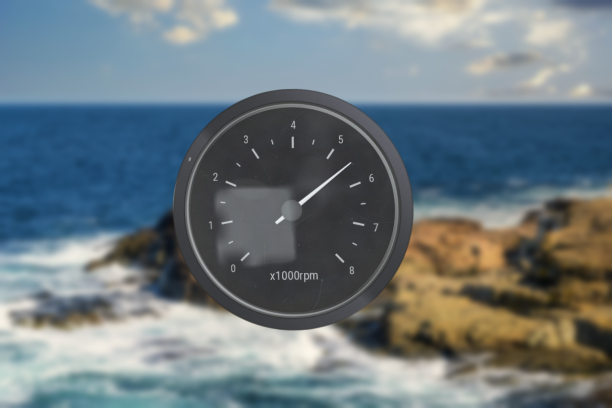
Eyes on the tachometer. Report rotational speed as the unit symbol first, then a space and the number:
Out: rpm 5500
